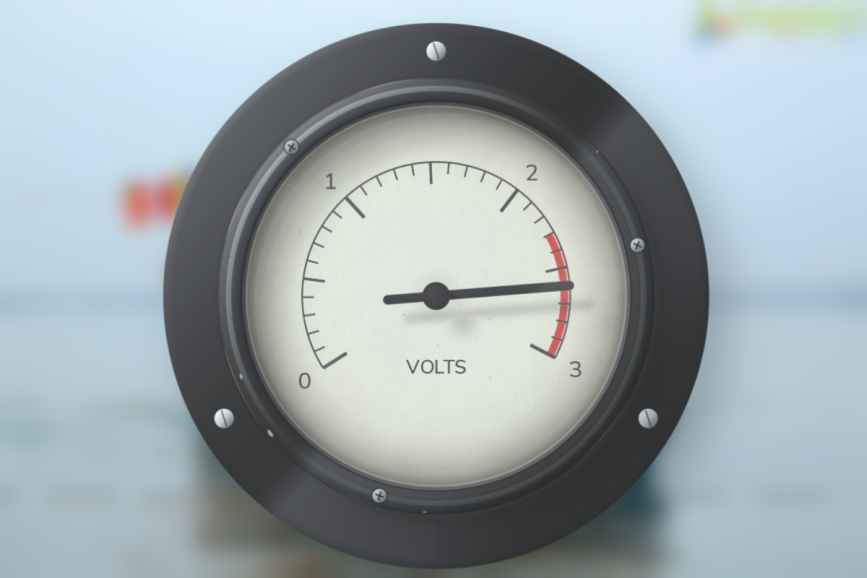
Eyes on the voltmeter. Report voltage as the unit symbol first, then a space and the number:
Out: V 2.6
